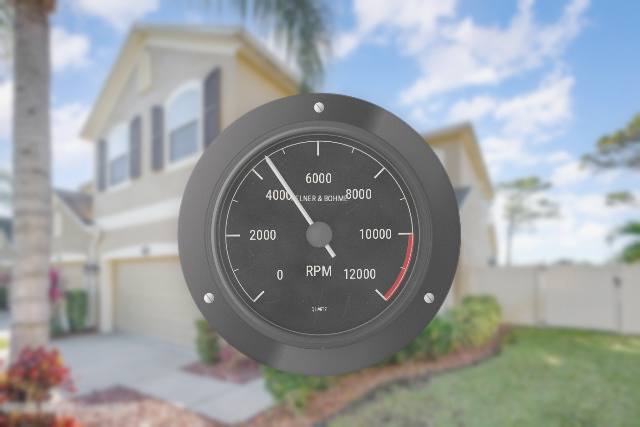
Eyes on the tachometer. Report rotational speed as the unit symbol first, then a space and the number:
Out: rpm 4500
